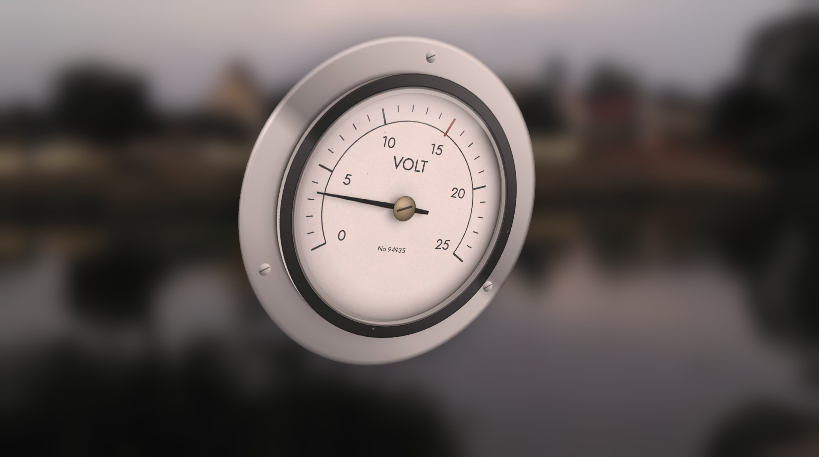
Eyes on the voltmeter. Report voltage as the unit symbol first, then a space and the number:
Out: V 3.5
